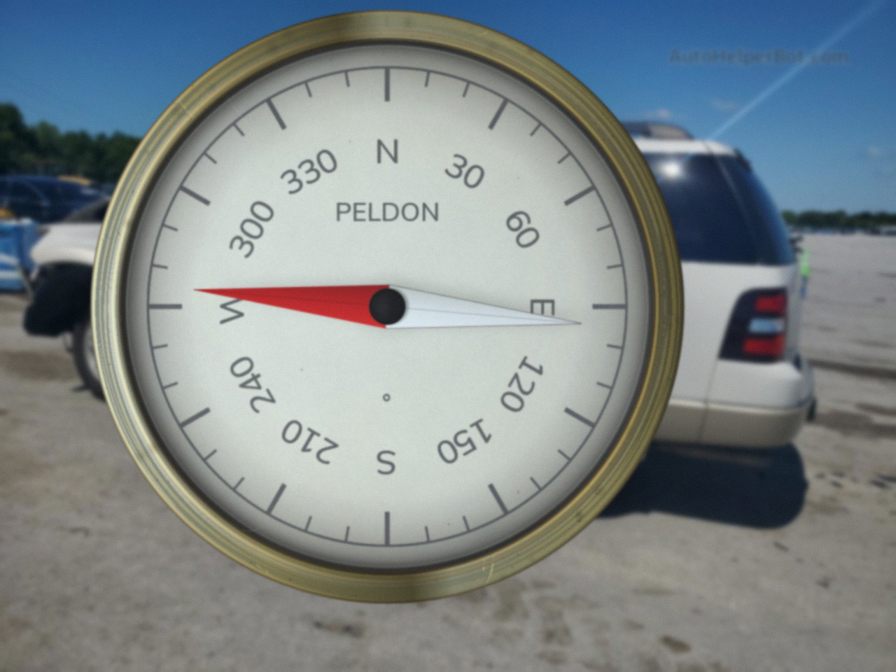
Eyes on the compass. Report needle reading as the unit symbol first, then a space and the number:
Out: ° 275
